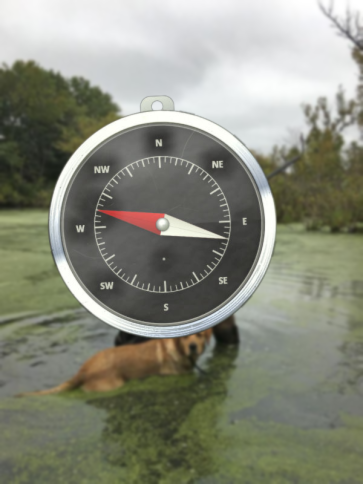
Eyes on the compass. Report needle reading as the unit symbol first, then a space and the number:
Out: ° 285
